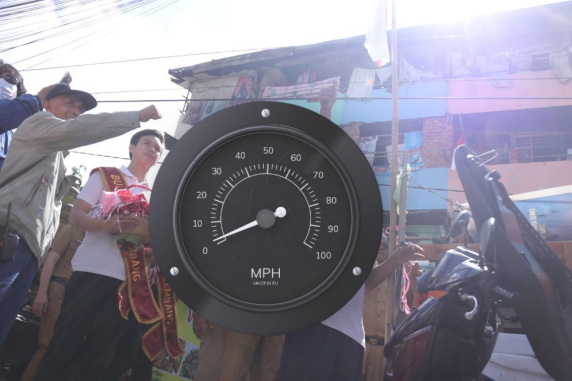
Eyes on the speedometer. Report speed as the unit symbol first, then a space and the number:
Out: mph 2
